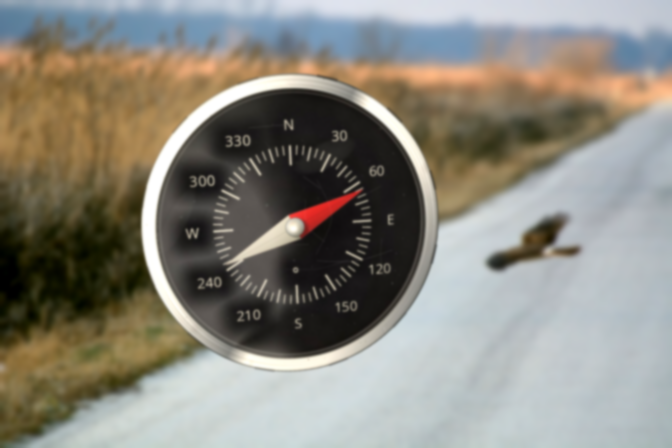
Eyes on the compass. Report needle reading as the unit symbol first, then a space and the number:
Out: ° 65
